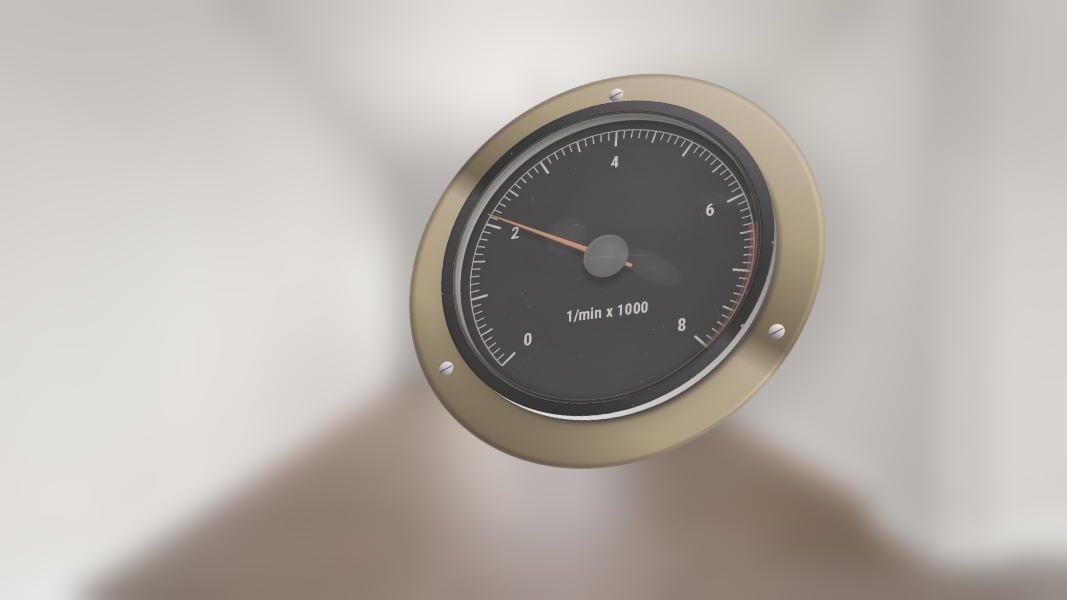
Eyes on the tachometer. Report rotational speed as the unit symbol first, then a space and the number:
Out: rpm 2100
